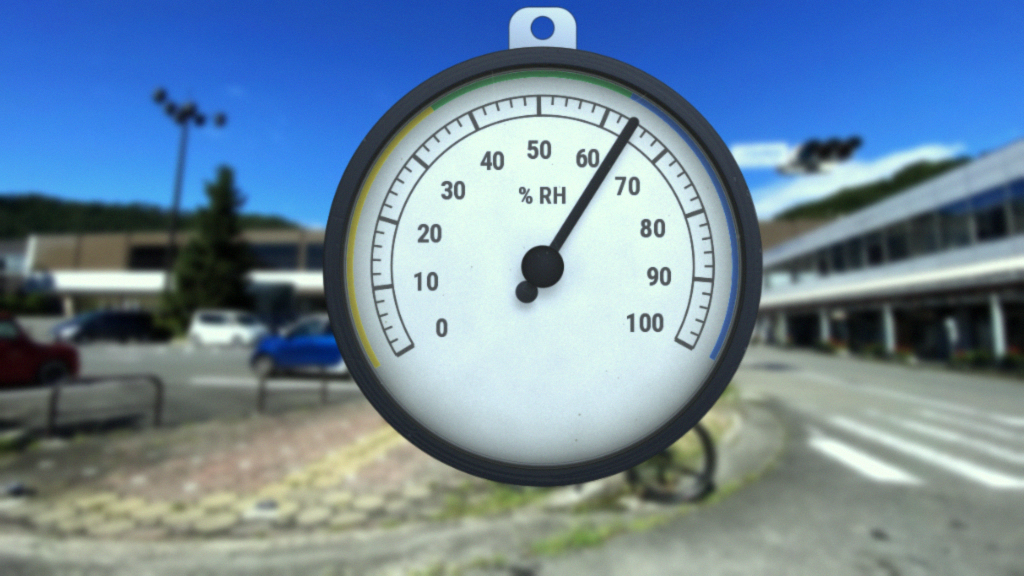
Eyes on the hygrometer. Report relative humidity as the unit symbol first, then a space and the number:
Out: % 64
